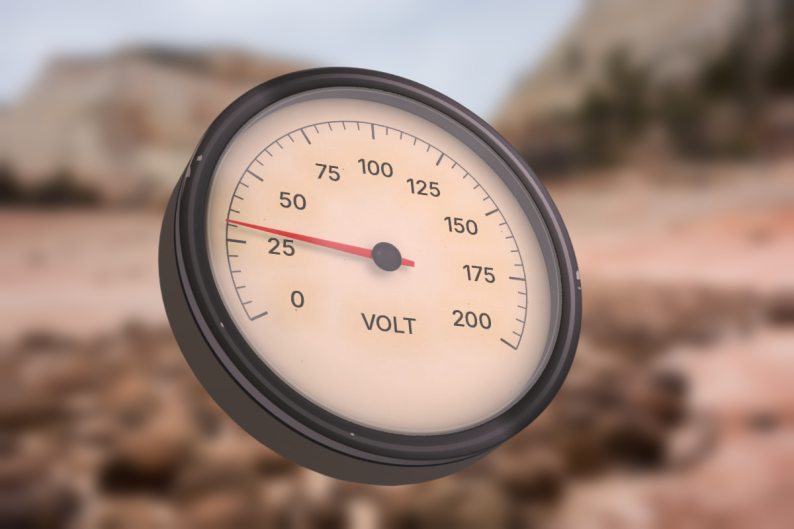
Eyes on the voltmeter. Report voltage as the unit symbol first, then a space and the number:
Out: V 30
